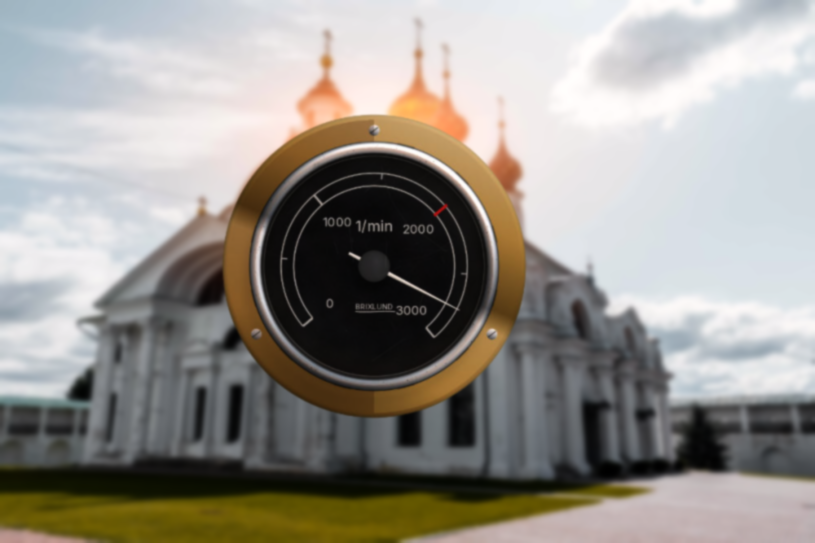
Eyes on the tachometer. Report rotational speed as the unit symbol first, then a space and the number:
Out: rpm 2750
